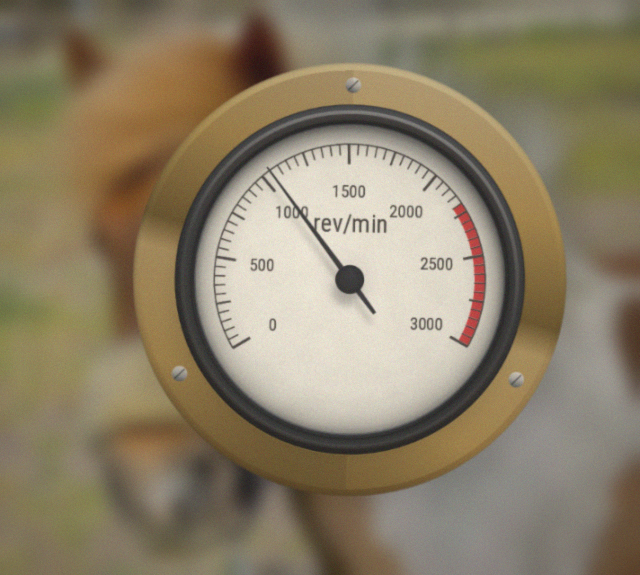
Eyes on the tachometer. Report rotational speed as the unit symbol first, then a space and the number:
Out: rpm 1050
